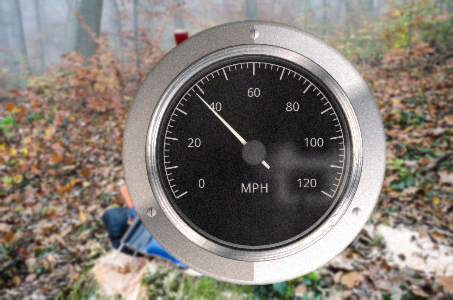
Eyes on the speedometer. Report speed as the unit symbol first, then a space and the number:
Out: mph 38
